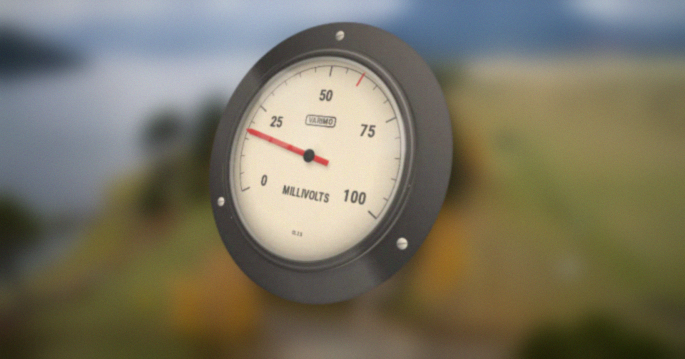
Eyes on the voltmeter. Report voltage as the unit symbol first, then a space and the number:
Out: mV 17.5
